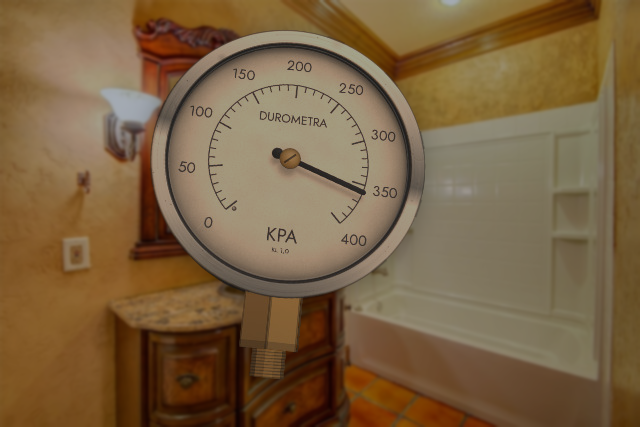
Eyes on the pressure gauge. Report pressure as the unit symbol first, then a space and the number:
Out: kPa 360
